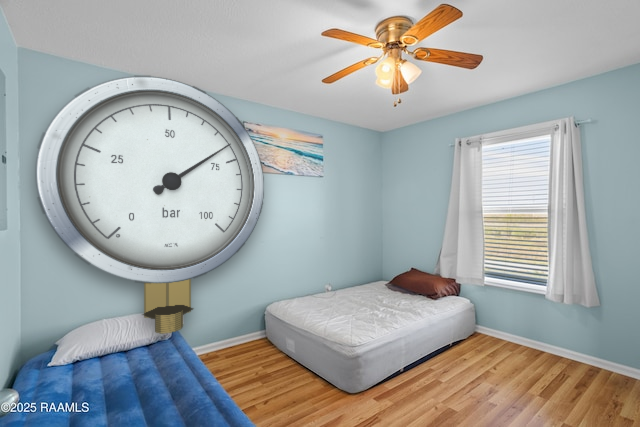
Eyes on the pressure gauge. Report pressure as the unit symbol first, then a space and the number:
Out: bar 70
